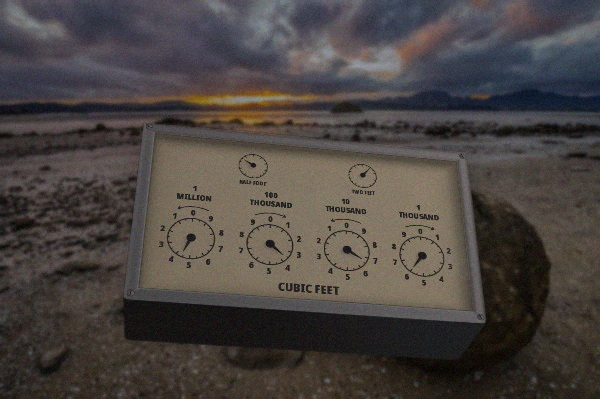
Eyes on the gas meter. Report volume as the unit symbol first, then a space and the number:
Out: ft³ 436600
